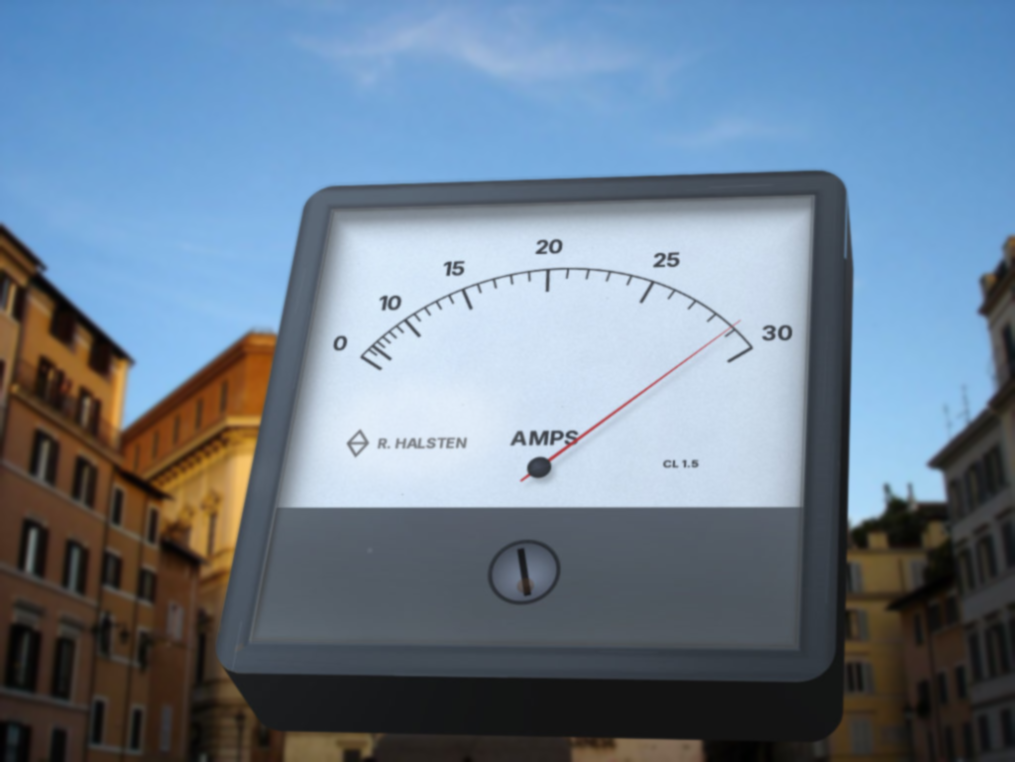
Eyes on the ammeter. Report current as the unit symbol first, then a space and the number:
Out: A 29
